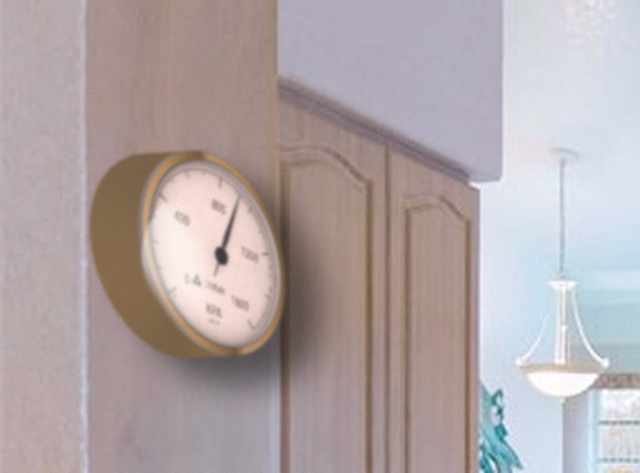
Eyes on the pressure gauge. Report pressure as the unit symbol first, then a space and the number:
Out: kPa 900
